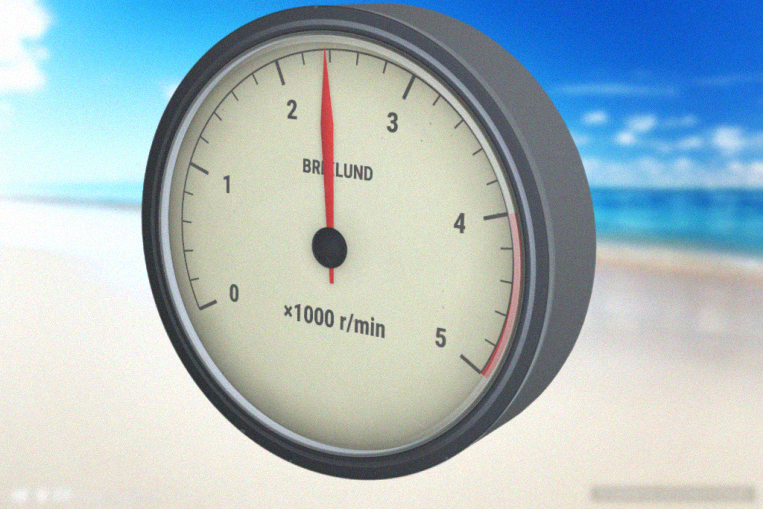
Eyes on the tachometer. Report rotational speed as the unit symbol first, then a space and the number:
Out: rpm 2400
